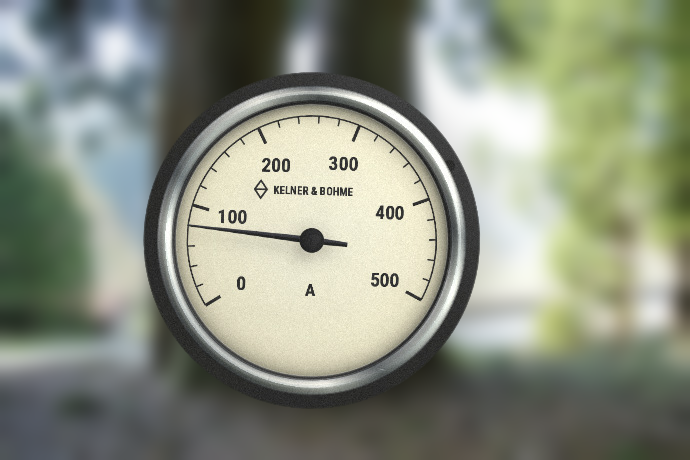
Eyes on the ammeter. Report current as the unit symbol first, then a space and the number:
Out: A 80
